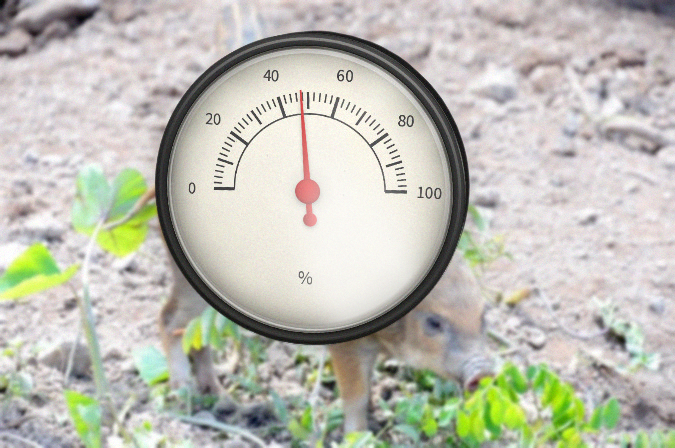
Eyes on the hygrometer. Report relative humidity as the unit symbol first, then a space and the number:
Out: % 48
